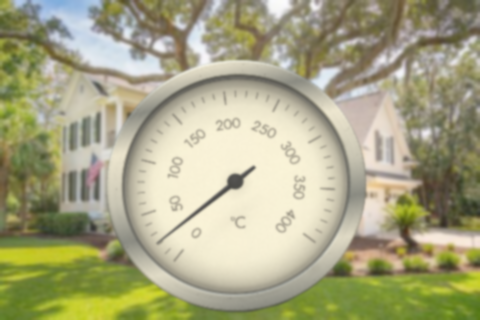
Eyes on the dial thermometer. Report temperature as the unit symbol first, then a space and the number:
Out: °C 20
